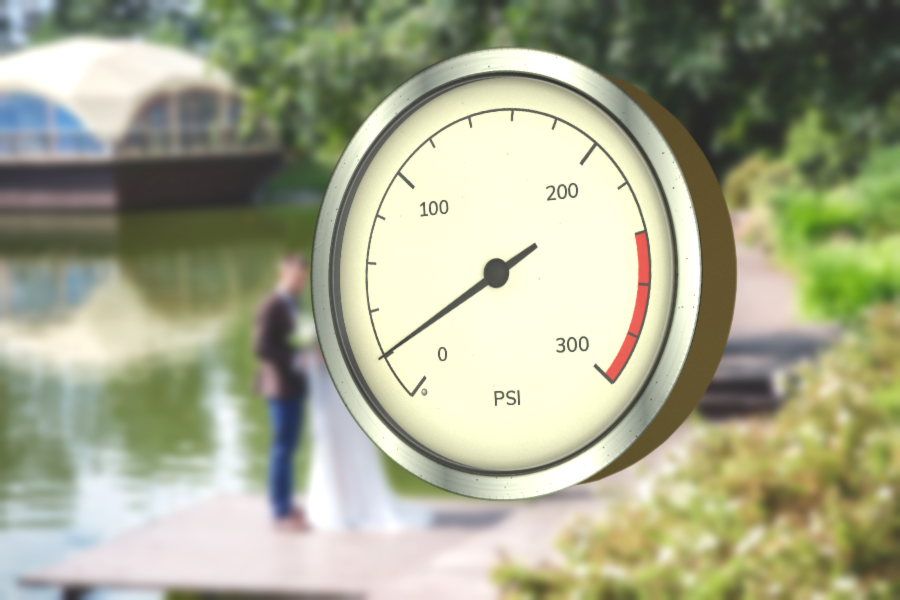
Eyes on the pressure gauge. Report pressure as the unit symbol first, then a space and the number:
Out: psi 20
